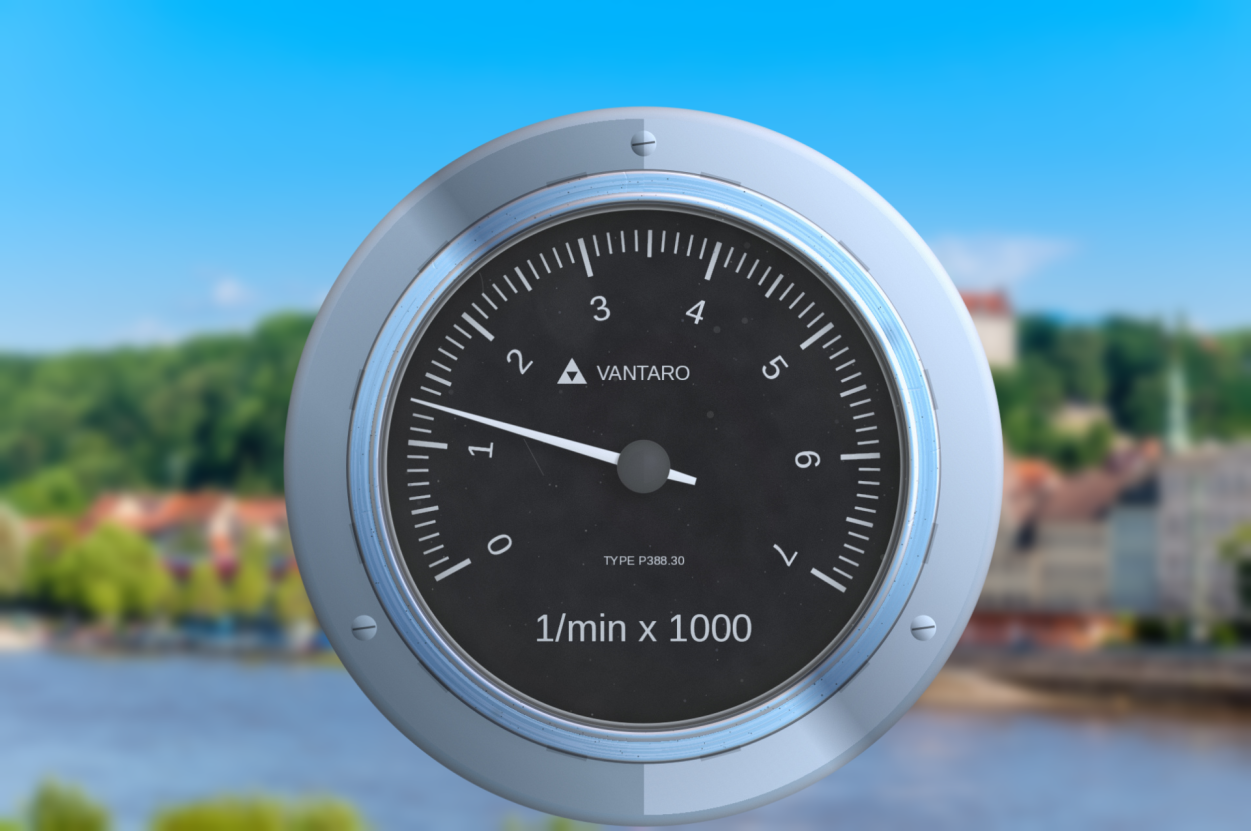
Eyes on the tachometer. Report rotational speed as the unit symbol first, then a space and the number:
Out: rpm 1300
